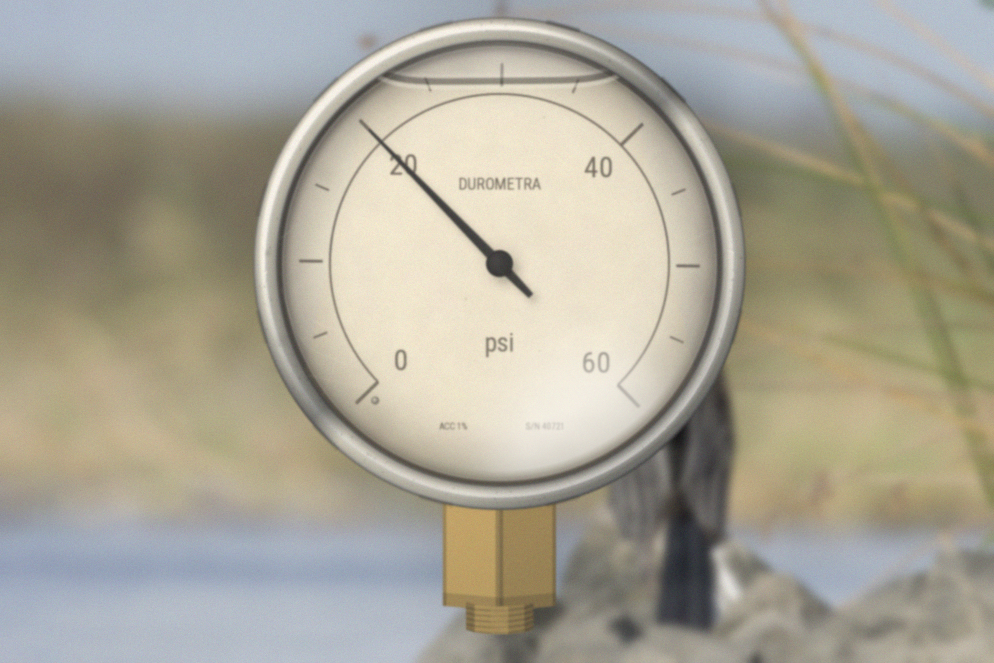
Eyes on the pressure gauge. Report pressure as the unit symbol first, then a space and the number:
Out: psi 20
